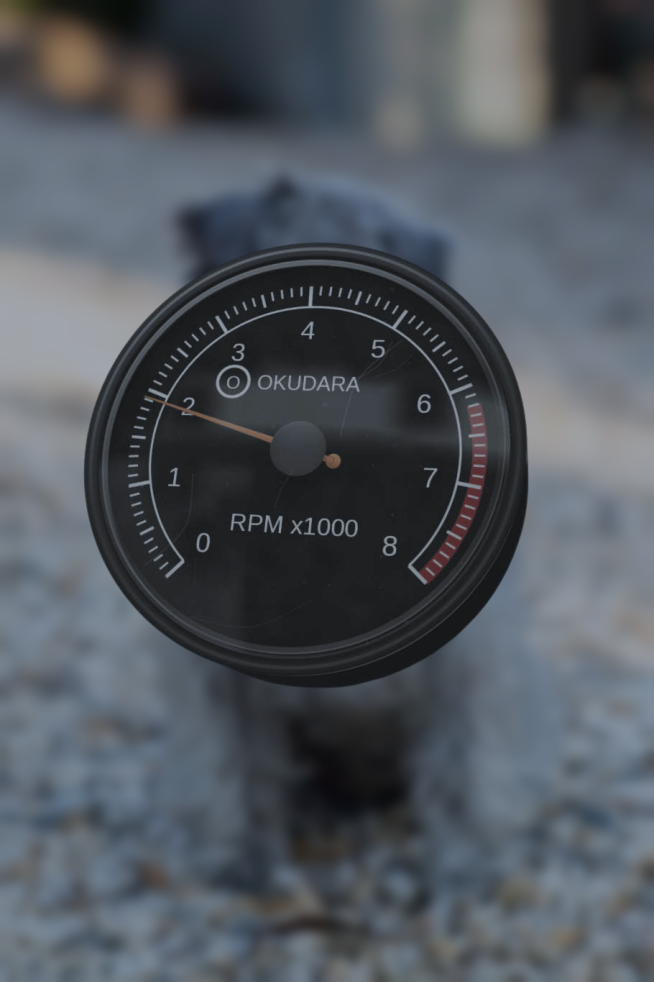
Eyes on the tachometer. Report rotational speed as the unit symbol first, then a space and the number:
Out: rpm 1900
